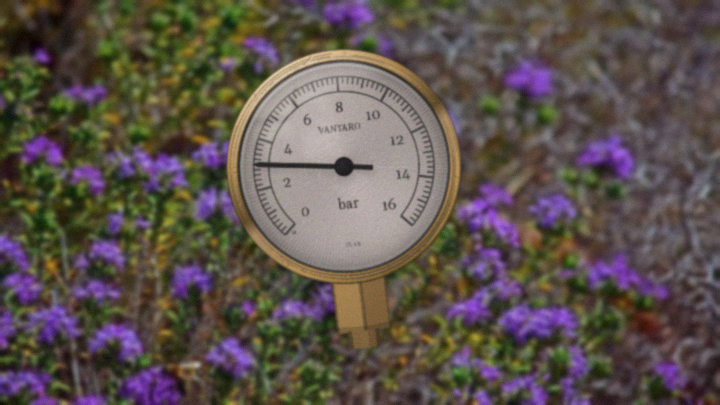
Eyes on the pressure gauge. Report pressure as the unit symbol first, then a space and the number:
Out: bar 3
